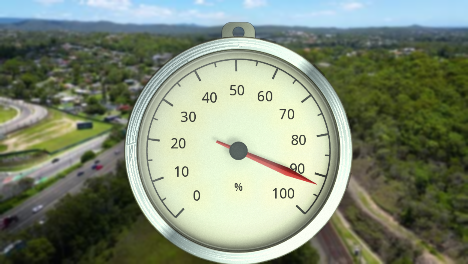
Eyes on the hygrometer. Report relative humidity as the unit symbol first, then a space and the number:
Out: % 92.5
